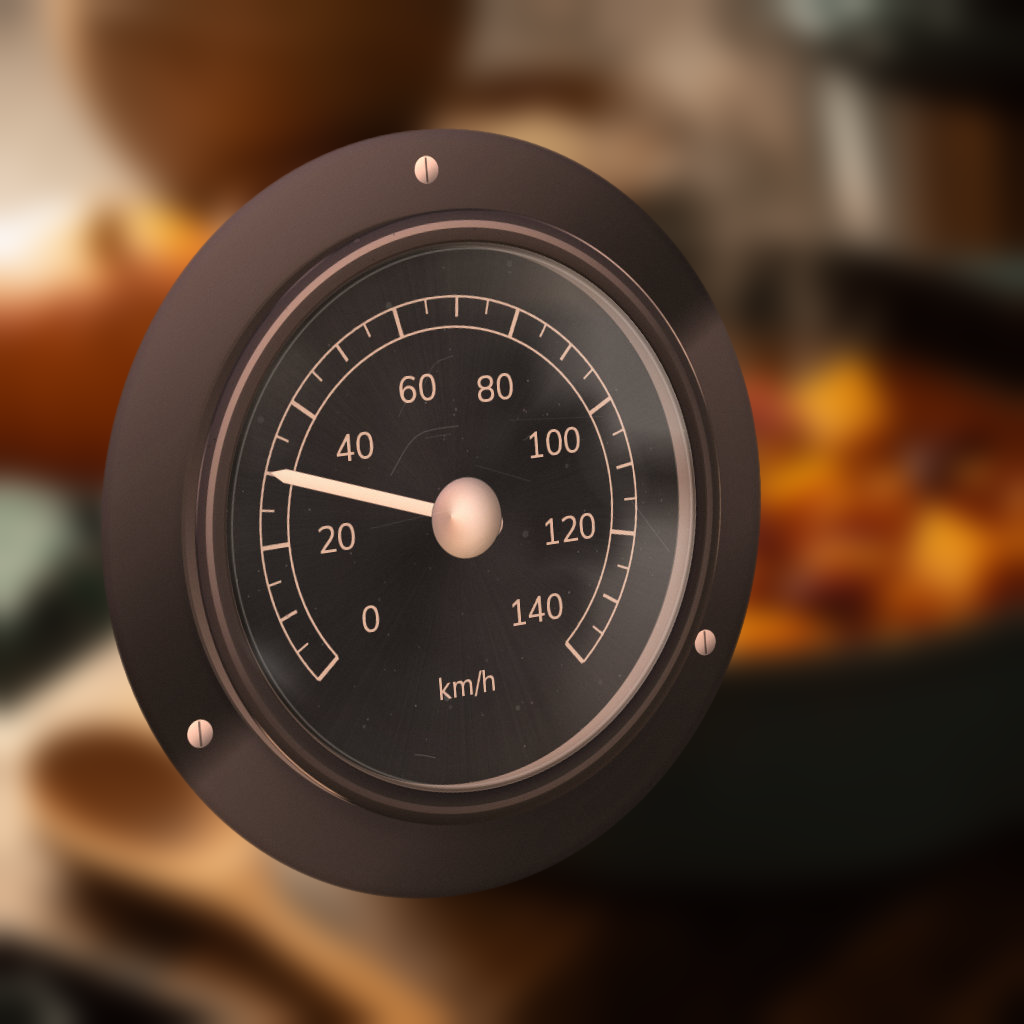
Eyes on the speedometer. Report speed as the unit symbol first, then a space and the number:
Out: km/h 30
